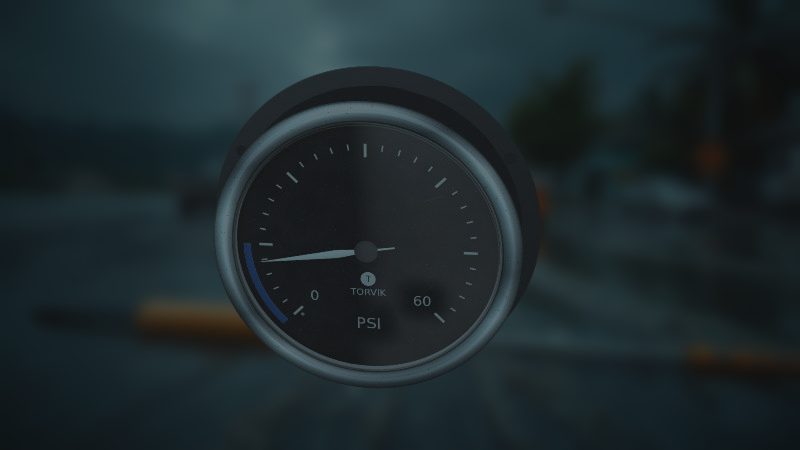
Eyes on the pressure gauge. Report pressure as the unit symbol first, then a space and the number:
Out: psi 8
